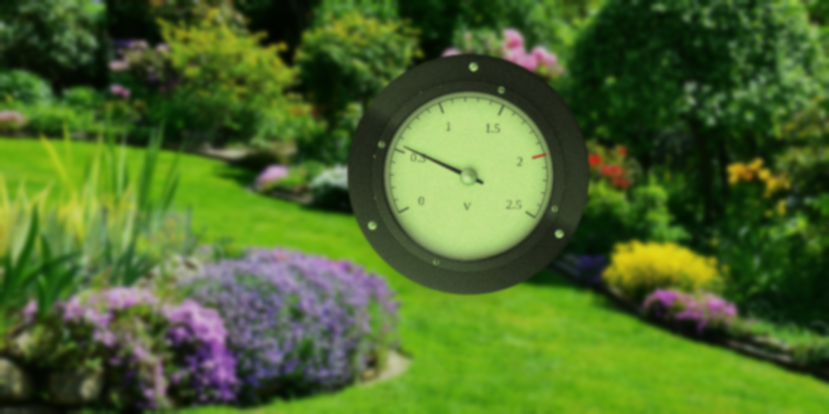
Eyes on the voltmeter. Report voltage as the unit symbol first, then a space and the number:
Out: V 0.55
